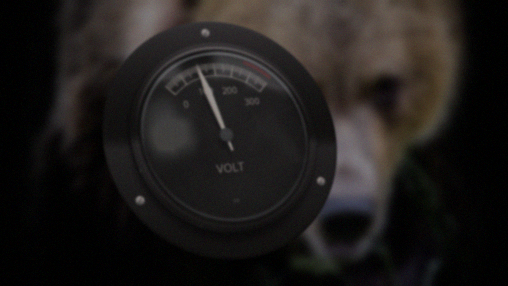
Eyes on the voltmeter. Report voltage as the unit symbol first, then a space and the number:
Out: V 100
